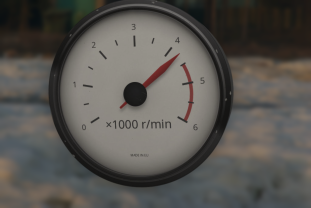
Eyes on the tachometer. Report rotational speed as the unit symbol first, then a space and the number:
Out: rpm 4250
